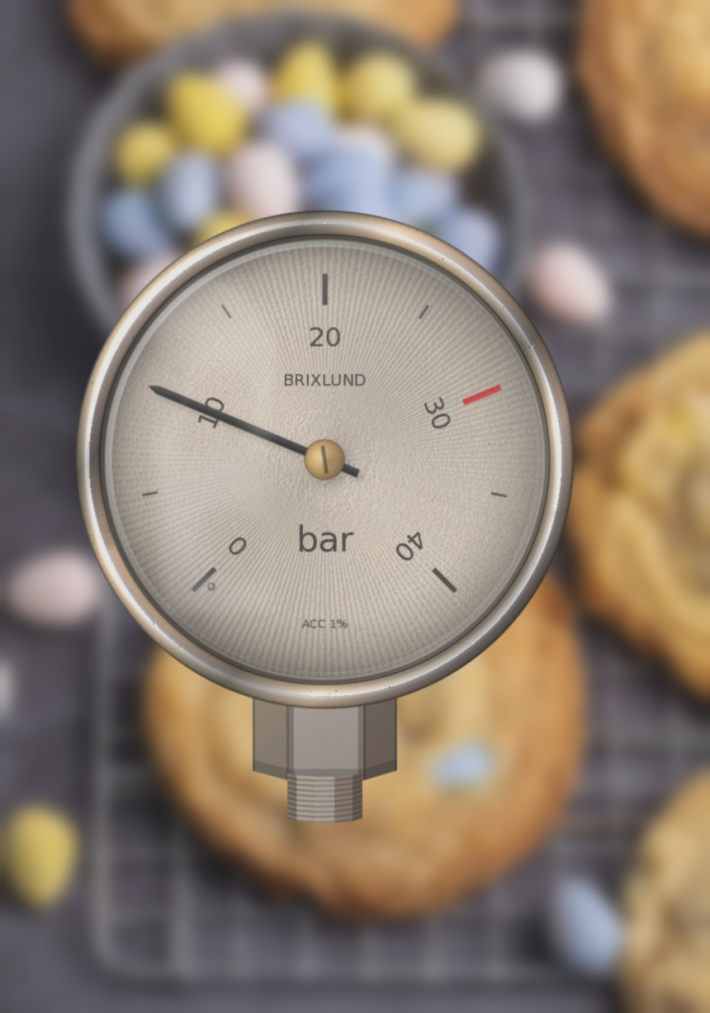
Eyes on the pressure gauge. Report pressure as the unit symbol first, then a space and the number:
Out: bar 10
